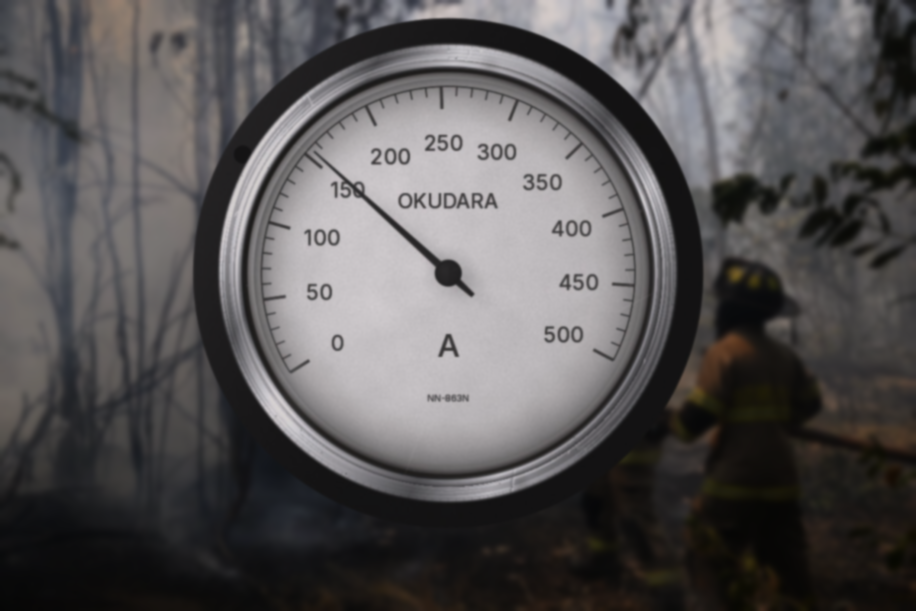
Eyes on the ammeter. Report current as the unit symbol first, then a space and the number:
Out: A 155
